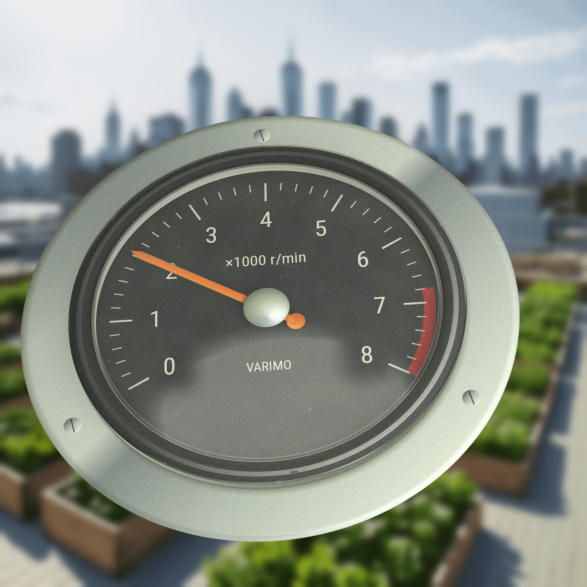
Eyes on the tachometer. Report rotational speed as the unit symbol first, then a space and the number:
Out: rpm 2000
